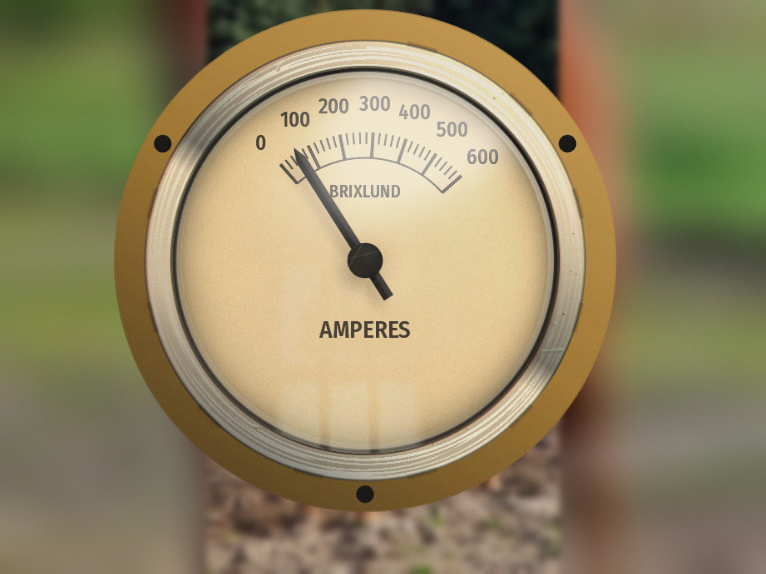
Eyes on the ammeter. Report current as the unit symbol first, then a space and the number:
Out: A 60
